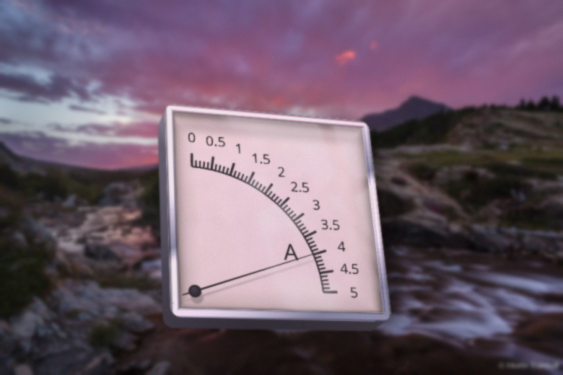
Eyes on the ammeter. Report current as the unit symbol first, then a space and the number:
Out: A 4
